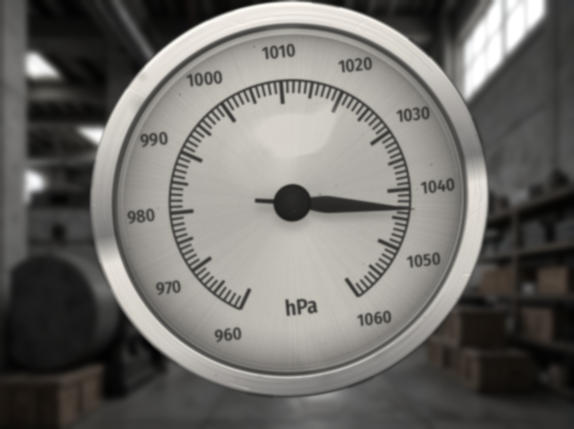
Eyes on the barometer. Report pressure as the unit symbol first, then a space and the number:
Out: hPa 1043
